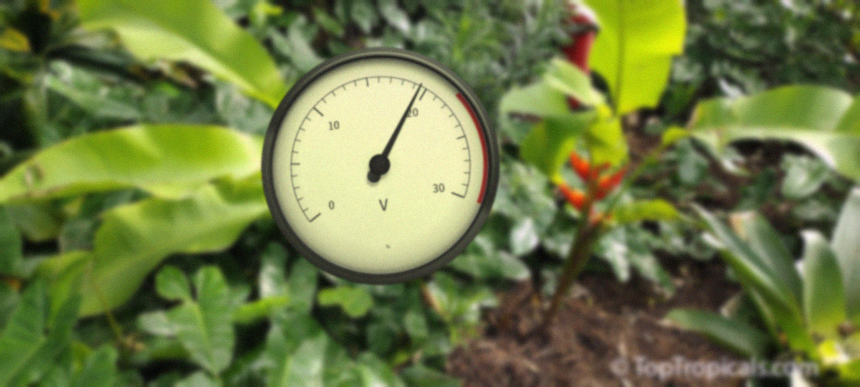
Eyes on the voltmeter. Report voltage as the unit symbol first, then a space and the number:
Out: V 19.5
